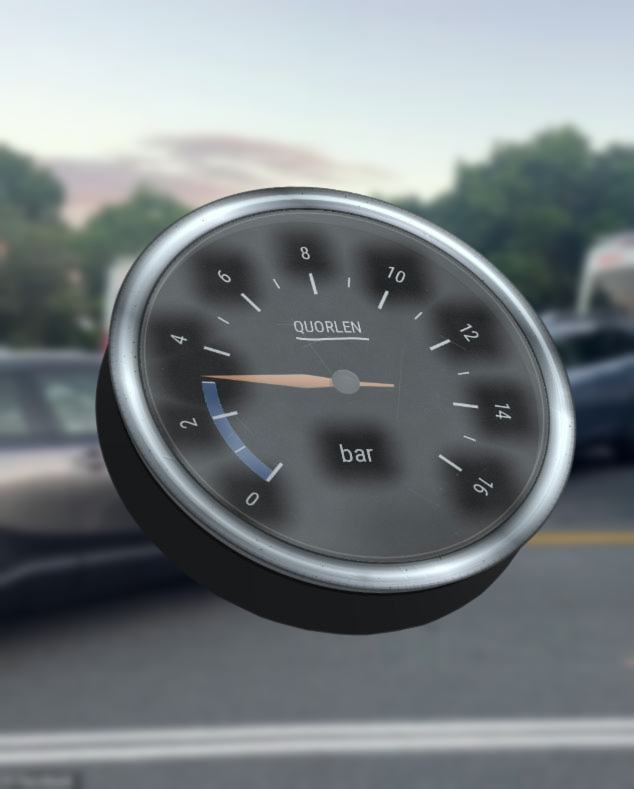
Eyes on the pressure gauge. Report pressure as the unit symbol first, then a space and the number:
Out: bar 3
